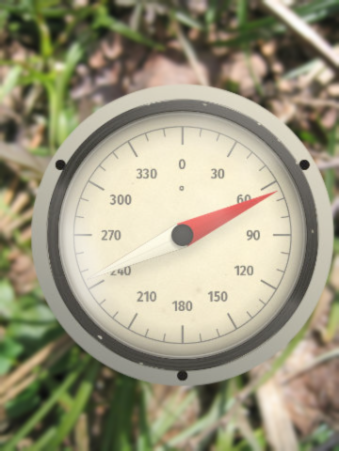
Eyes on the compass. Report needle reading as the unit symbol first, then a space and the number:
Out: ° 65
